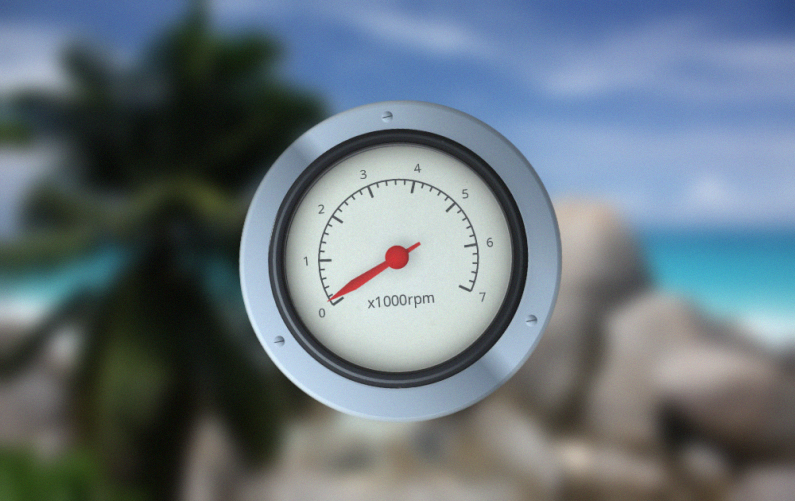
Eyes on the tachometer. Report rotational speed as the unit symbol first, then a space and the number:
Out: rpm 100
